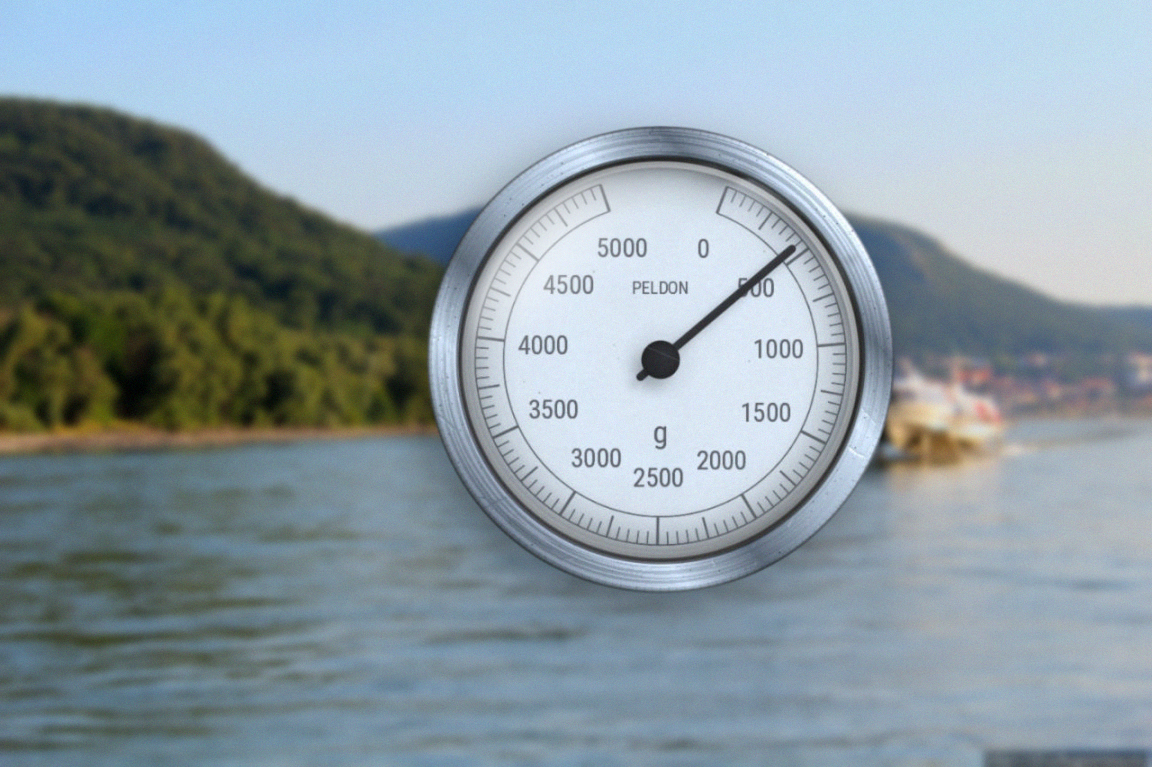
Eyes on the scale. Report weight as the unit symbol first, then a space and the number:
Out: g 450
